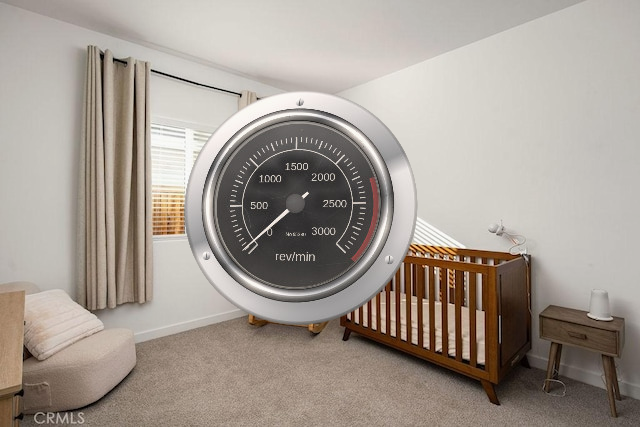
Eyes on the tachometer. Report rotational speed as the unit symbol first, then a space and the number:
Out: rpm 50
